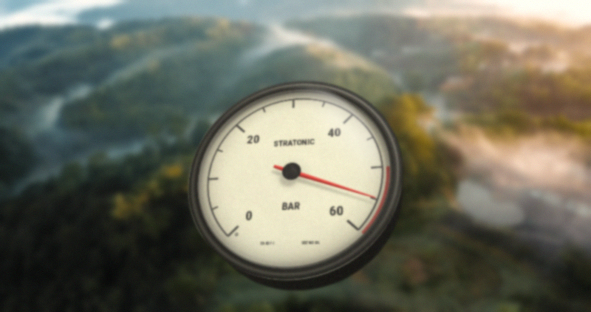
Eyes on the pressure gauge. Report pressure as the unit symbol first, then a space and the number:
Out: bar 55
